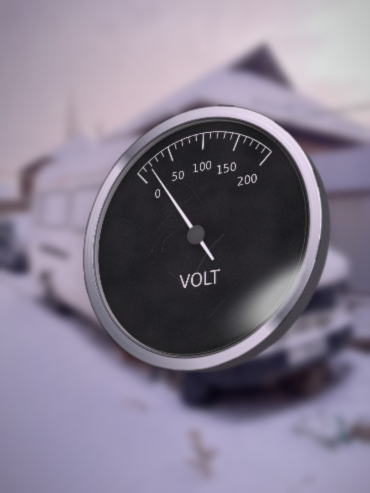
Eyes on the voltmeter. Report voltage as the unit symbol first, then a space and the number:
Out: V 20
